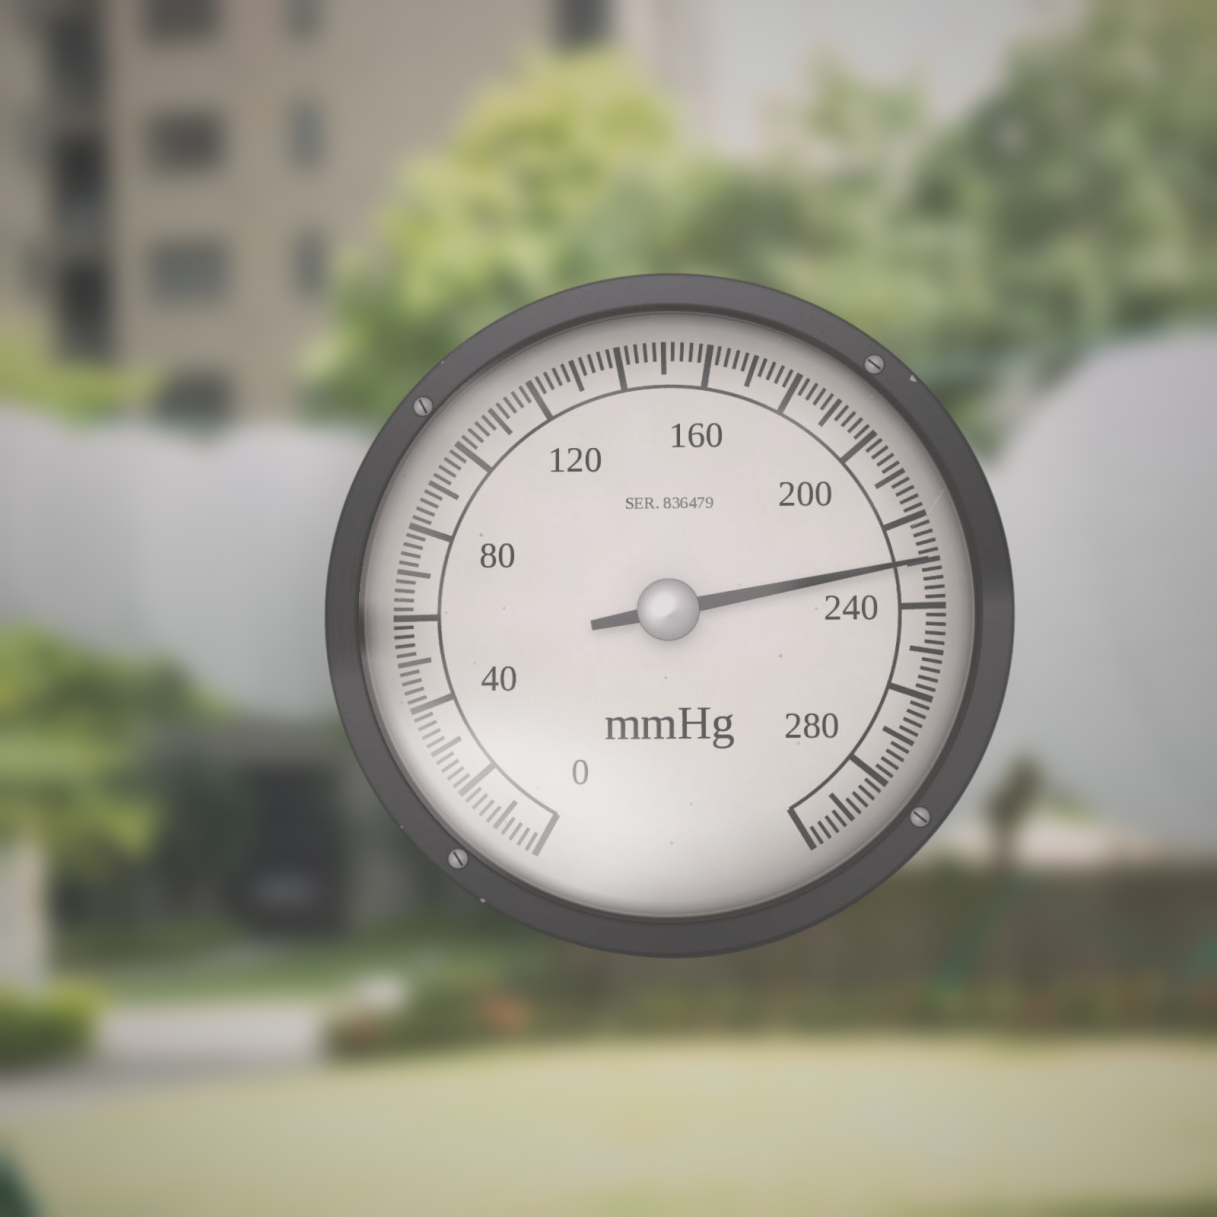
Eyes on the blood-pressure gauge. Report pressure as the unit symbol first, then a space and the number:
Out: mmHg 230
